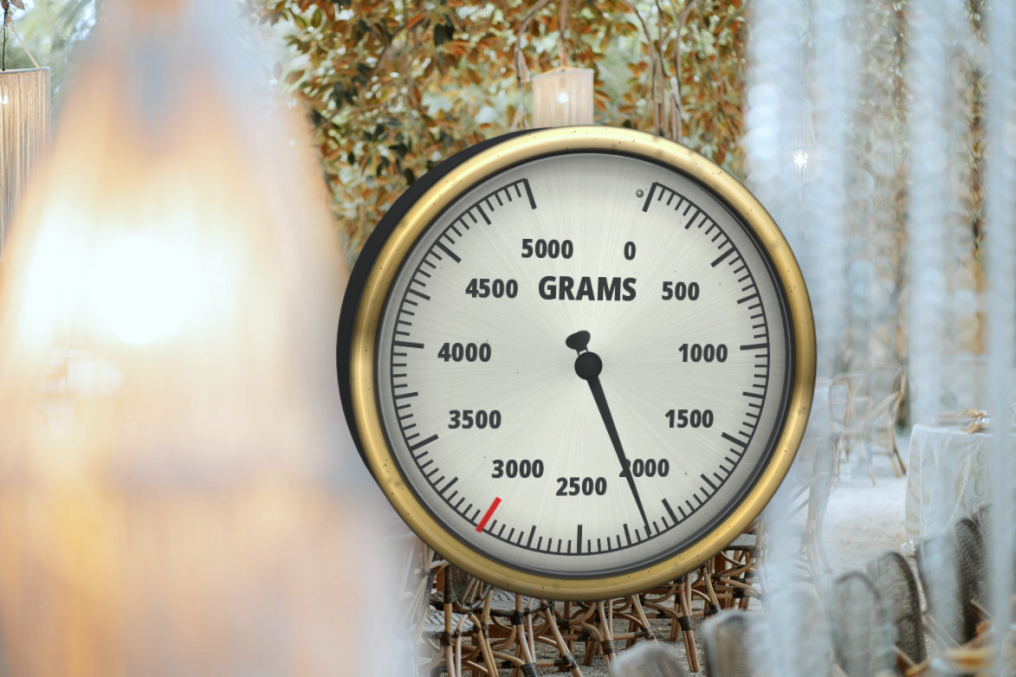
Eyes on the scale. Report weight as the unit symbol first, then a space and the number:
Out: g 2150
